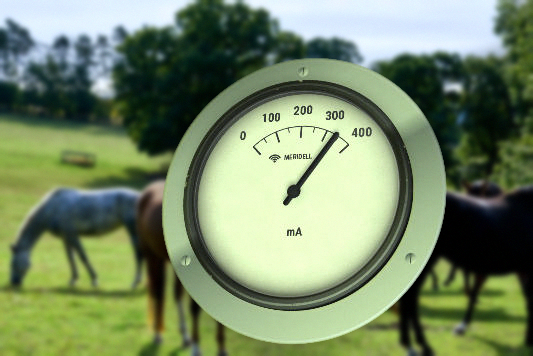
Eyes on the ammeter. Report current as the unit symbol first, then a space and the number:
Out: mA 350
